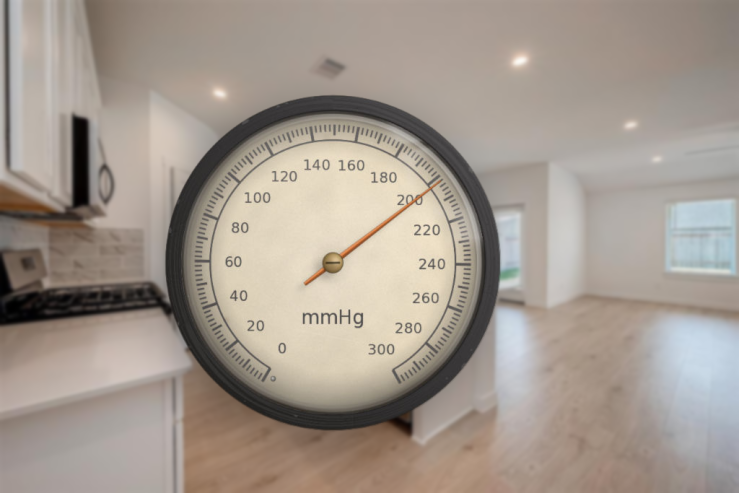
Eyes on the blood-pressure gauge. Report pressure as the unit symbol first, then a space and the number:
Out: mmHg 202
